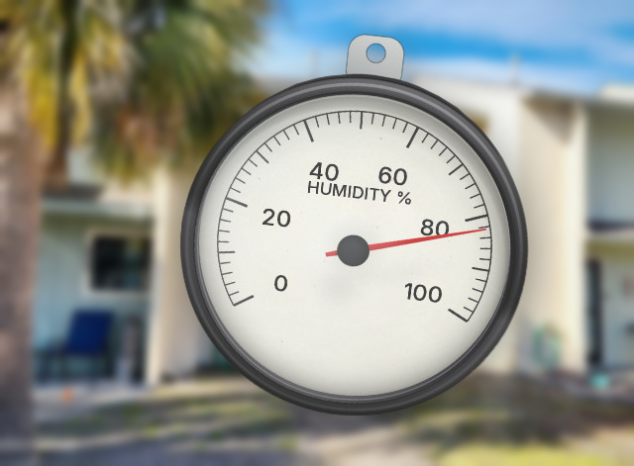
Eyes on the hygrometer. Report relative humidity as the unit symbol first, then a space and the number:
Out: % 82
